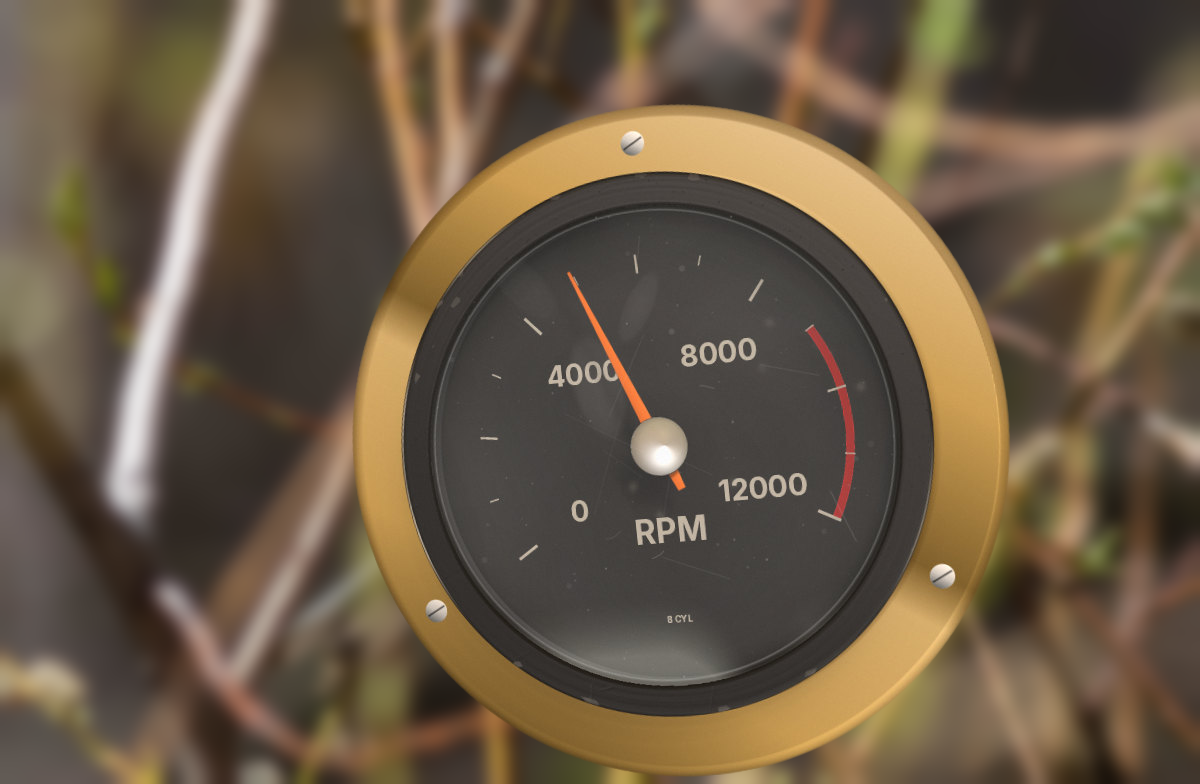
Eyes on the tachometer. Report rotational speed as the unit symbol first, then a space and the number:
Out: rpm 5000
